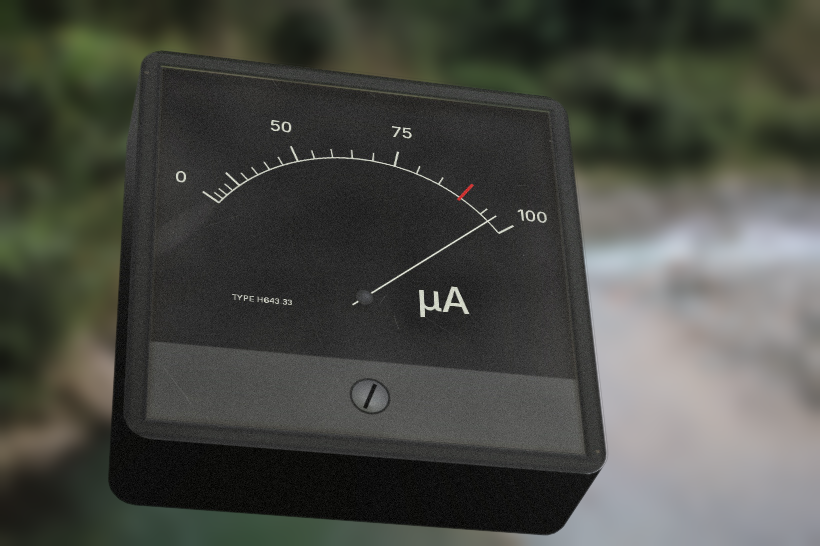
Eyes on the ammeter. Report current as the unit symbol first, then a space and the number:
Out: µA 97.5
